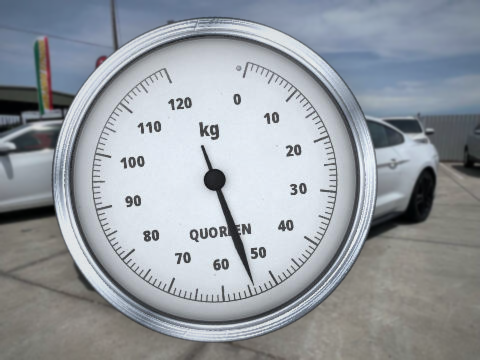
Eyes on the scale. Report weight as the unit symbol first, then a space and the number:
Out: kg 54
